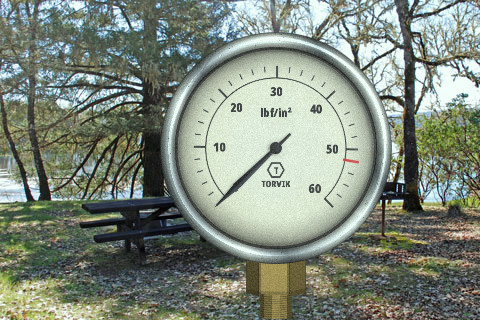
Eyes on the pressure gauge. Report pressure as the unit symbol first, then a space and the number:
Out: psi 0
